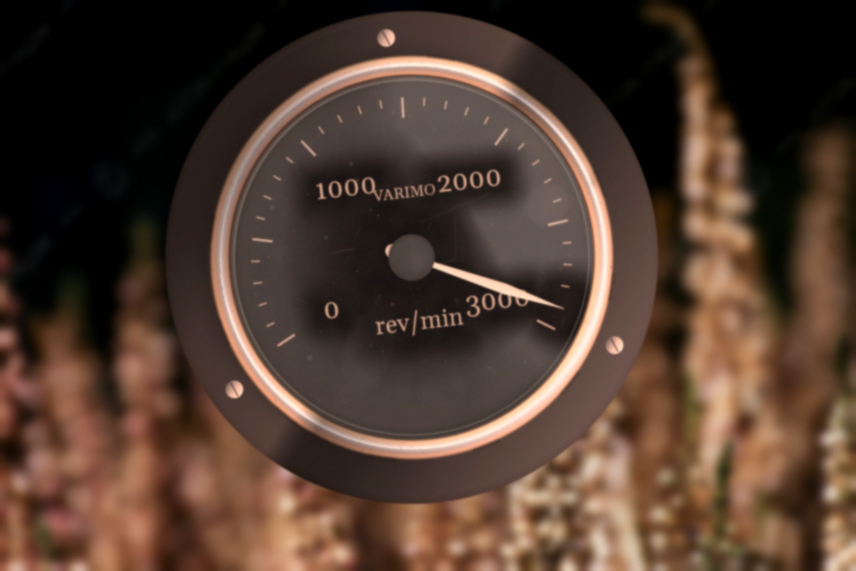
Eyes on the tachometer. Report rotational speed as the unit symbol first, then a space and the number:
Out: rpm 2900
